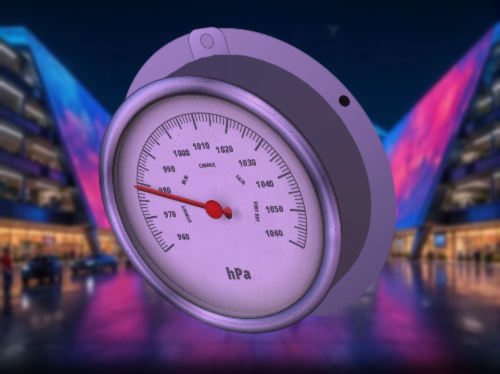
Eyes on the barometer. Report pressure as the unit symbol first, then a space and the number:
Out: hPa 980
